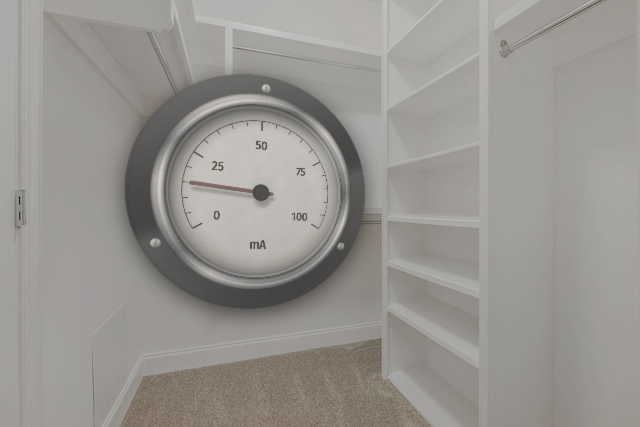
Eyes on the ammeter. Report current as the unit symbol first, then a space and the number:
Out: mA 15
